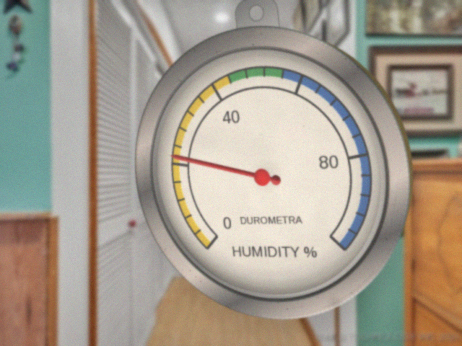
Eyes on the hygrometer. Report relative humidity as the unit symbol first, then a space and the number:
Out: % 22
